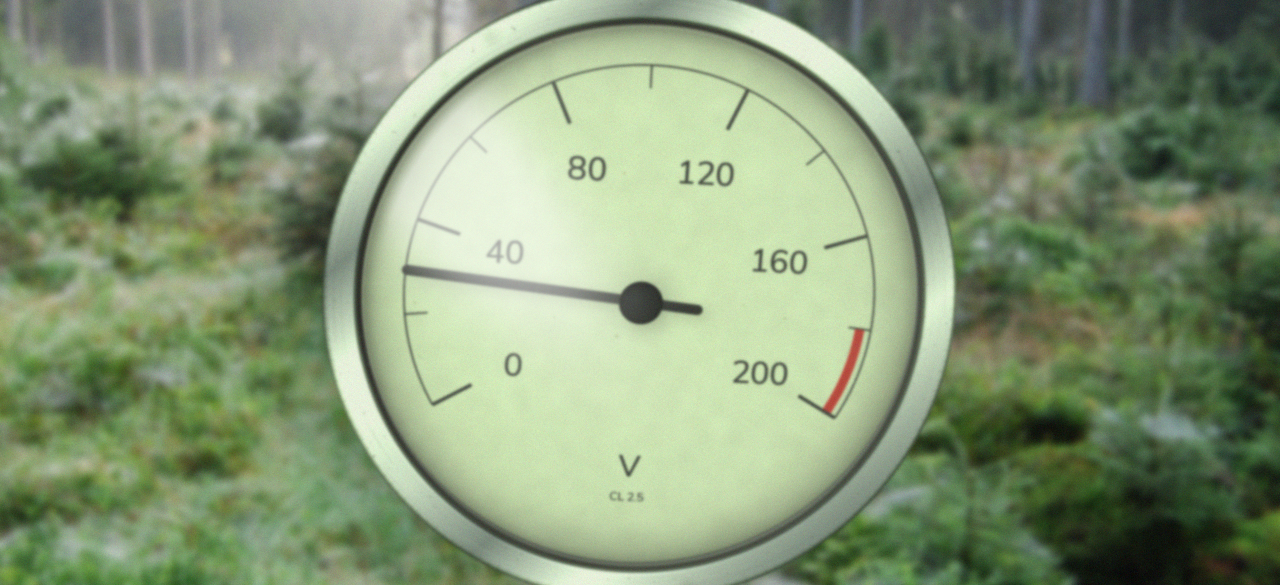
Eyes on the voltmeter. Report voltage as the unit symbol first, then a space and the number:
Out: V 30
